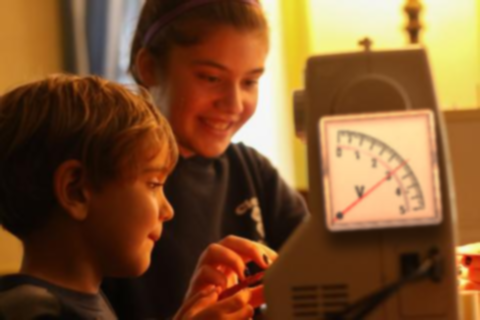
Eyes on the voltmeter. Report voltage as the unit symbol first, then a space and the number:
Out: V 3
